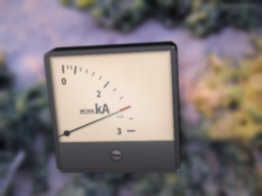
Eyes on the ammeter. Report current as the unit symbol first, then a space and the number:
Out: kA 2.6
